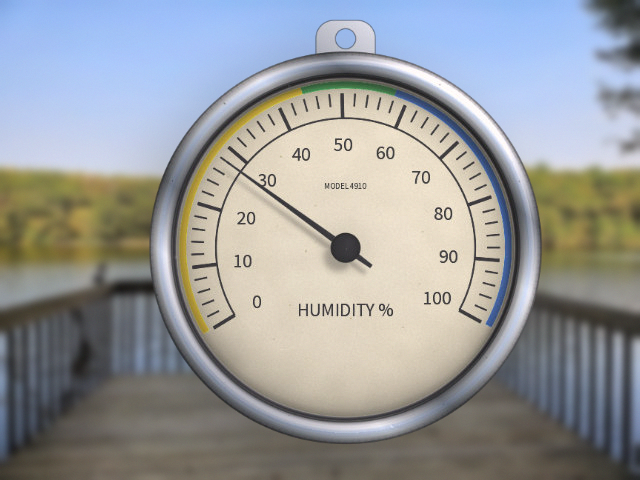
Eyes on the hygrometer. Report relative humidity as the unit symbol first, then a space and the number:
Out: % 28
